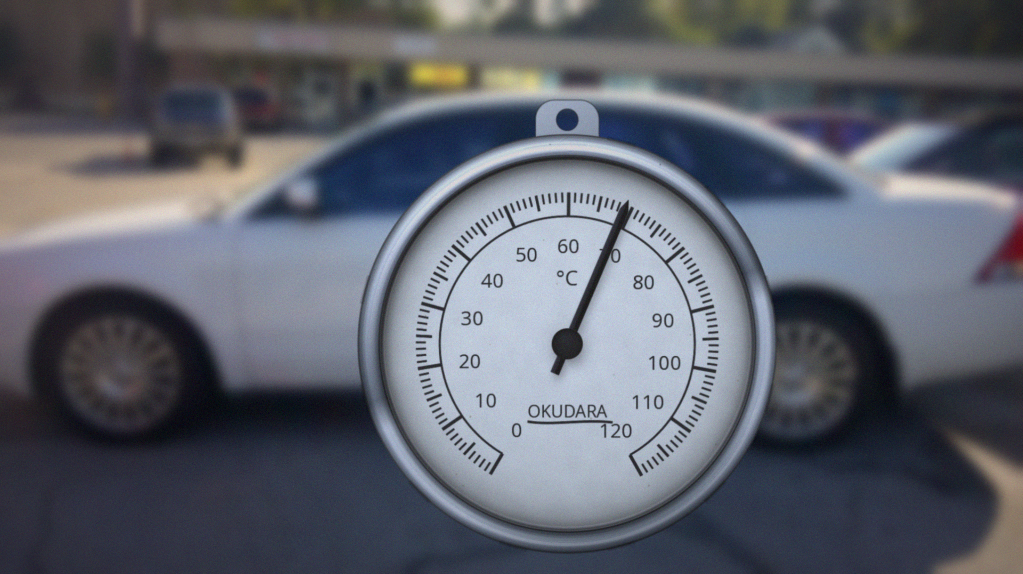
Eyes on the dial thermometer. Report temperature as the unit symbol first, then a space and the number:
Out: °C 69
